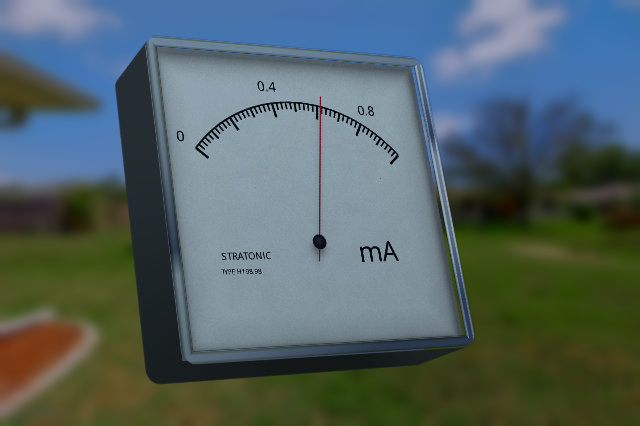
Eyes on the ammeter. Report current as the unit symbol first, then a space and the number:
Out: mA 0.6
